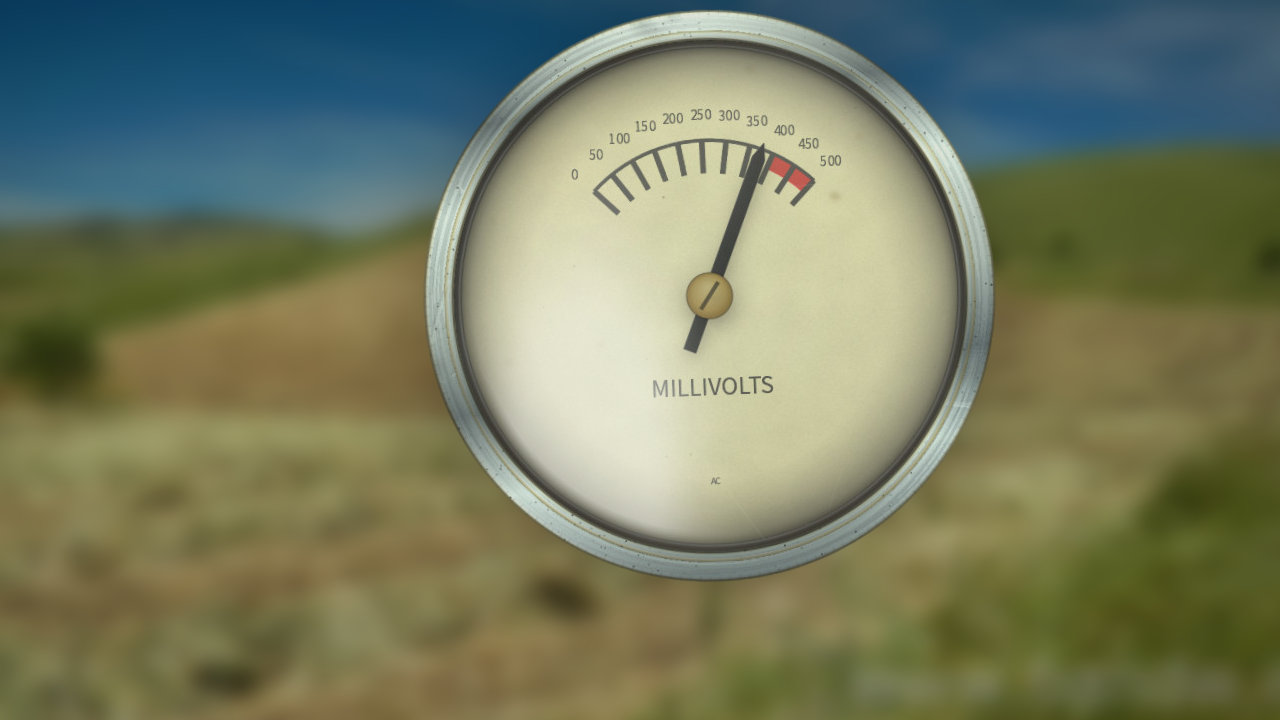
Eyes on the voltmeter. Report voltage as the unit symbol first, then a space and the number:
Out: mV 375
